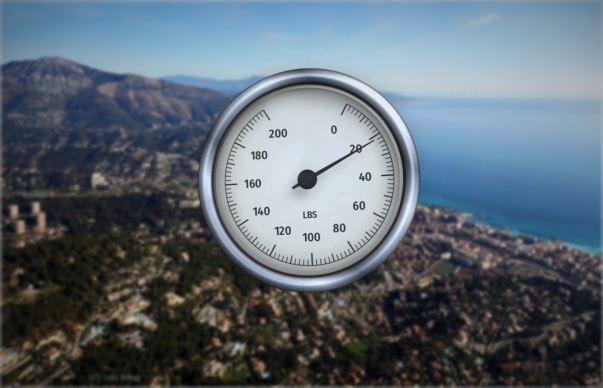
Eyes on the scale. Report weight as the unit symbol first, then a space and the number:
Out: lb 22
